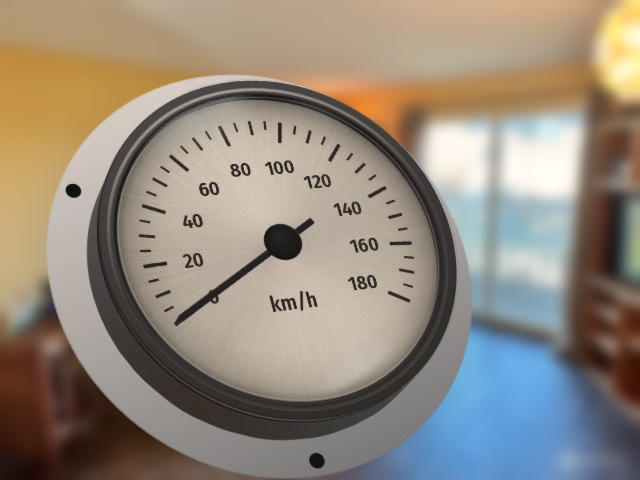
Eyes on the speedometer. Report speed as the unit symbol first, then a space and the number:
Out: km/h 0
